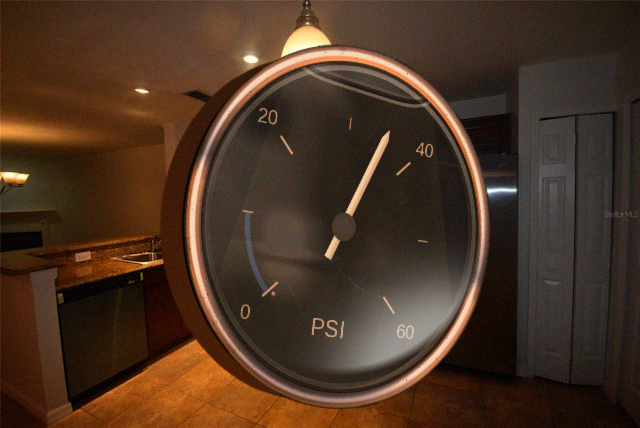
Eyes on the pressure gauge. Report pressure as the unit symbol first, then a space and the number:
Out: psi 35
